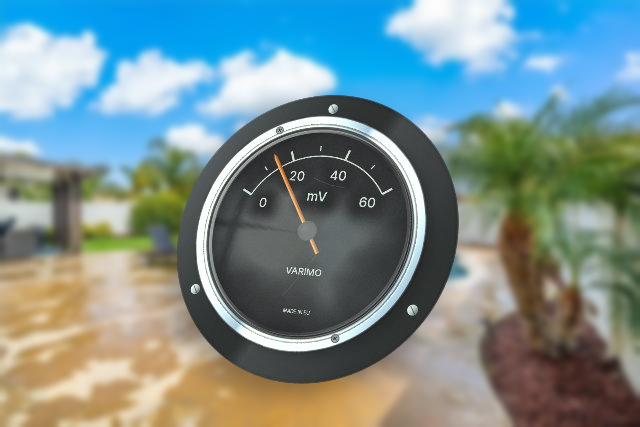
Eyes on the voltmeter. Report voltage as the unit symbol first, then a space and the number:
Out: mV 15
